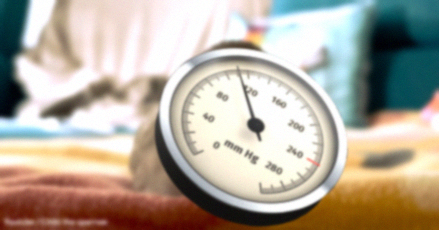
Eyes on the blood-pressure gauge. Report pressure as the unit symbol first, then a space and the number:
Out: mmHg 110
